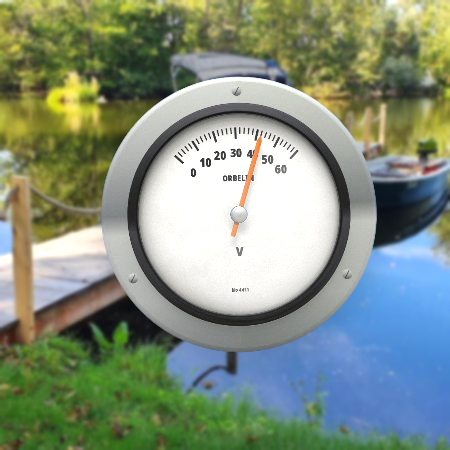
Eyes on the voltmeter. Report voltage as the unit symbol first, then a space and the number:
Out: V 42
